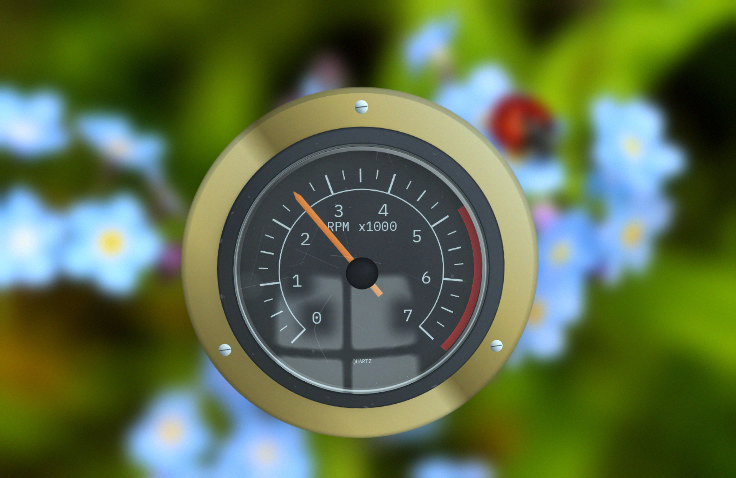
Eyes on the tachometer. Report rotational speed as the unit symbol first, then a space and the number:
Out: rpm 2500
